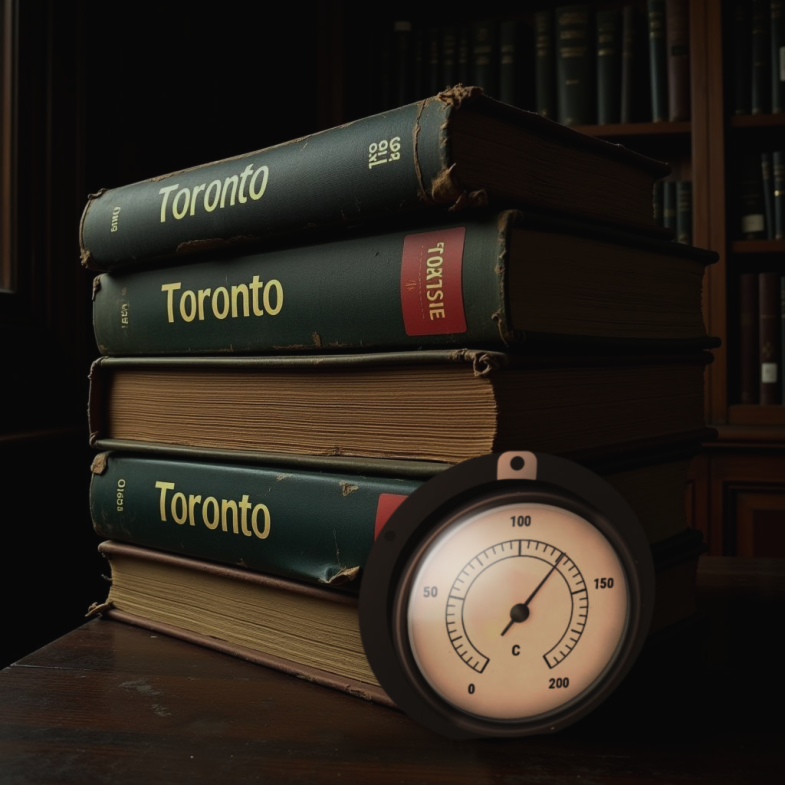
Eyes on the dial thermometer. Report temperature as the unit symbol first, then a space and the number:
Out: °C 125
